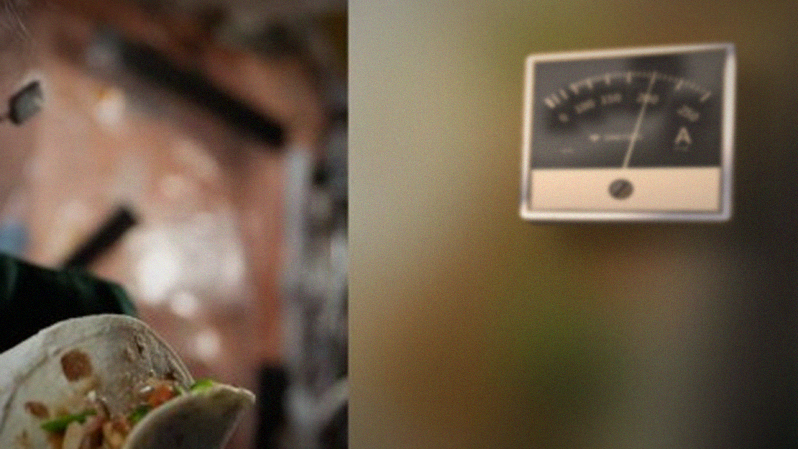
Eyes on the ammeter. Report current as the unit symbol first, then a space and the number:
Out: A 200
